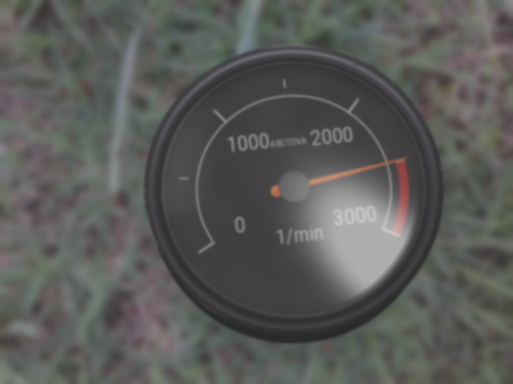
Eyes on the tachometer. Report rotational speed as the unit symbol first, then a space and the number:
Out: rpm 2500
